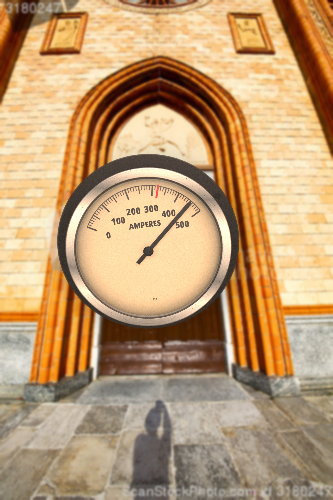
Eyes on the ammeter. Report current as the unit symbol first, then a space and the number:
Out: A 450
